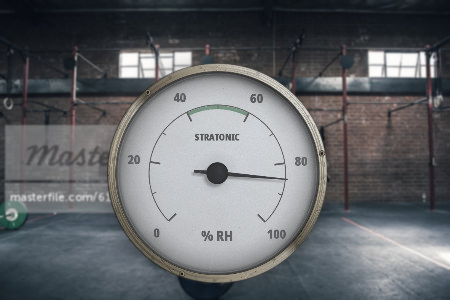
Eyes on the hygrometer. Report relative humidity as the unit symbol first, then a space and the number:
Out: % 85
